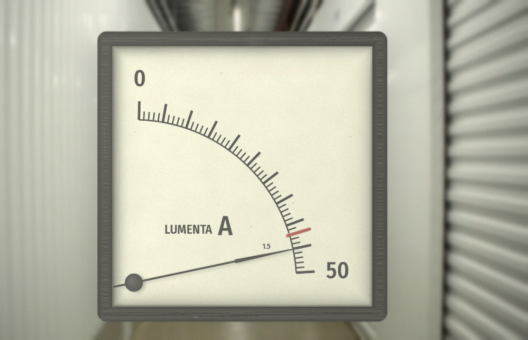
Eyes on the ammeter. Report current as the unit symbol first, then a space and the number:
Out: A 45
